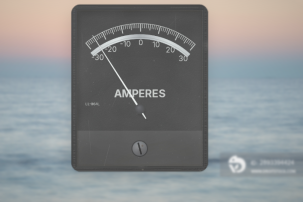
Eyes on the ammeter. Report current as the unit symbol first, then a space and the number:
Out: A -25
